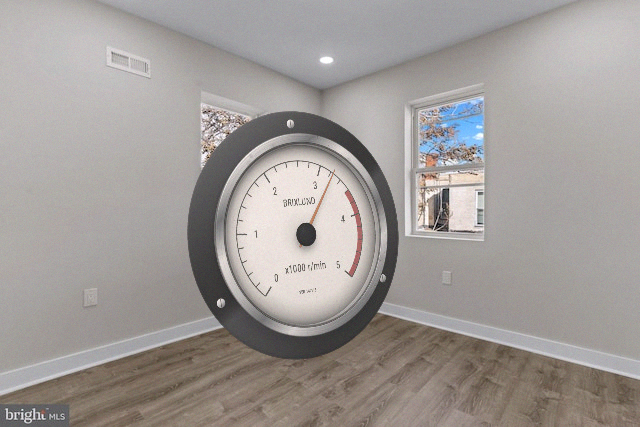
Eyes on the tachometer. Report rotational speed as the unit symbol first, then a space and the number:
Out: rpm 3200
